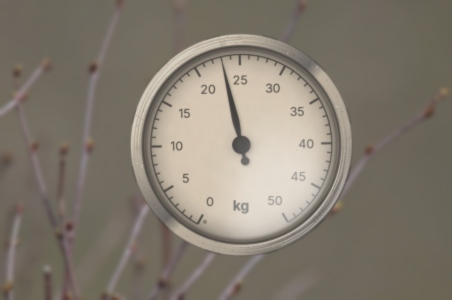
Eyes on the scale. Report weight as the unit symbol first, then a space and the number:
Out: kg 23
